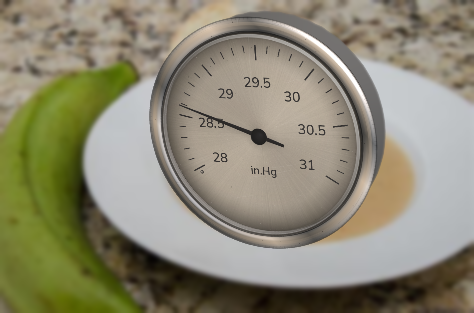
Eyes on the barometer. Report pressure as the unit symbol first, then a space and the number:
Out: inHg 28.6
